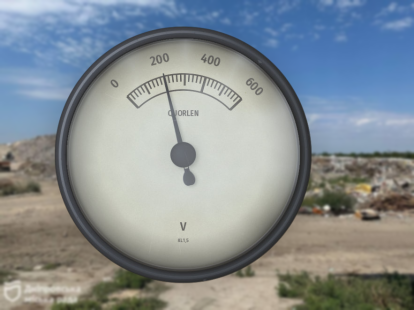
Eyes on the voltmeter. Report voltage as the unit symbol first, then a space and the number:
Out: V 200
